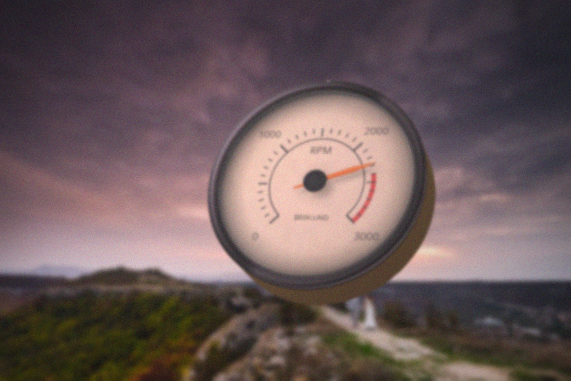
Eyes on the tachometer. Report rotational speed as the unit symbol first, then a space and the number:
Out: rpm 2300
